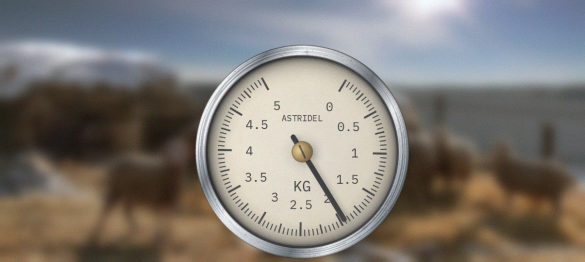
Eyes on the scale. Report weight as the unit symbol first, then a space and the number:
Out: kg 1.95
